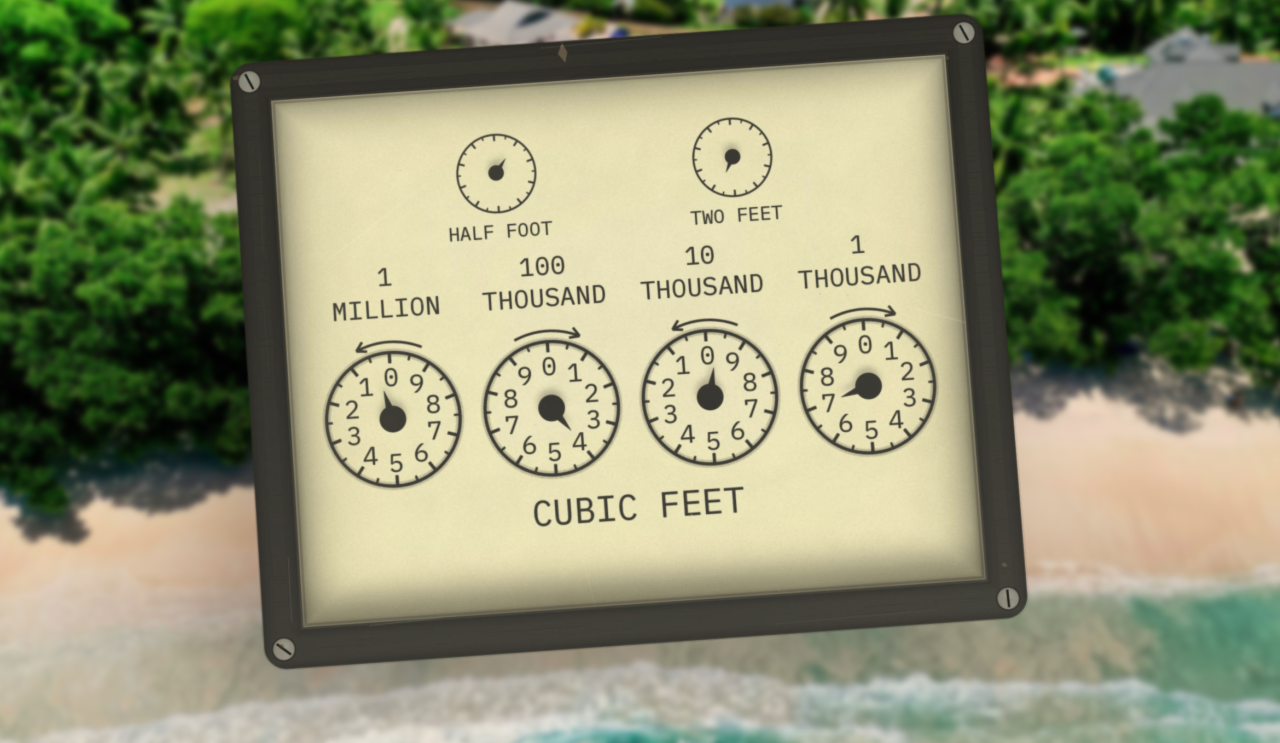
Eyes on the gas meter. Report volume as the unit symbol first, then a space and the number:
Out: ft³ 39700
